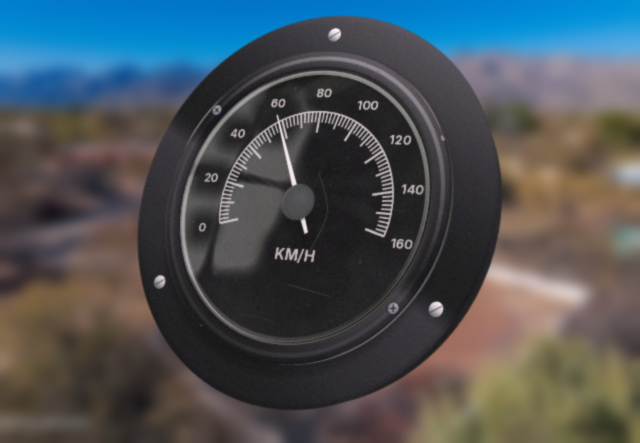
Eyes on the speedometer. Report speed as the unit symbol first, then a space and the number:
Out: km/h 60
